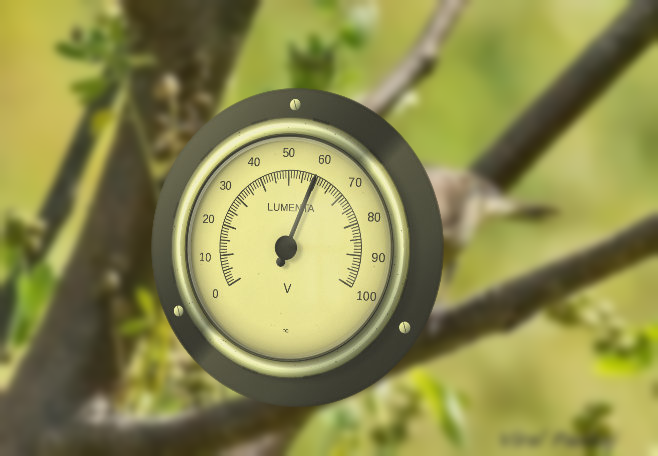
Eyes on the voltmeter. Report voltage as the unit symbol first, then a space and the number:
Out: V 60
